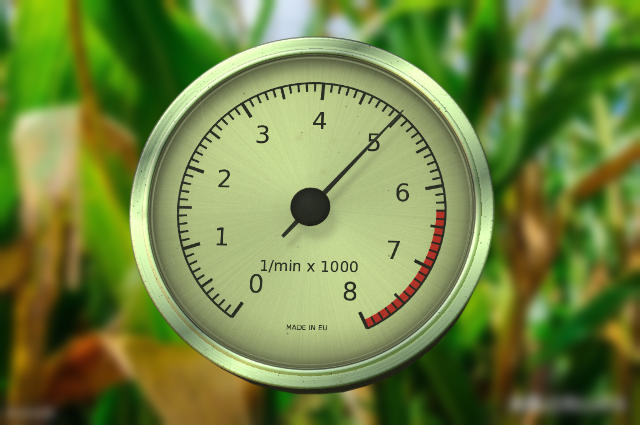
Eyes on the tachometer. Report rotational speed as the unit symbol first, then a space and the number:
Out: rpm 5000
